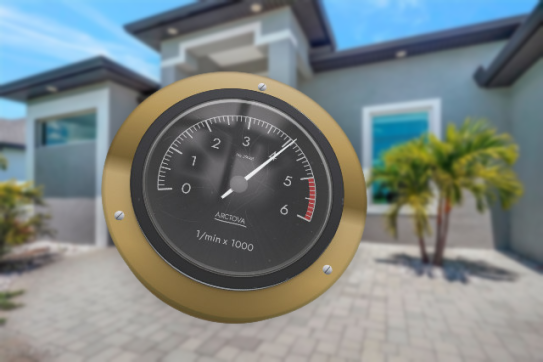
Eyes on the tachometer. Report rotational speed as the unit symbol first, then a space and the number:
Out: rpm 4100
